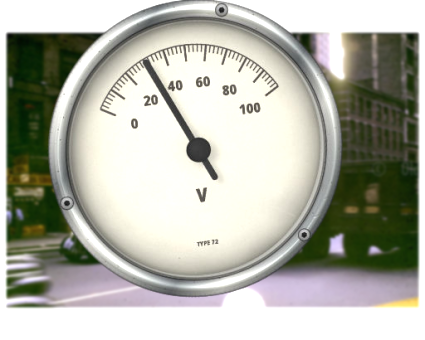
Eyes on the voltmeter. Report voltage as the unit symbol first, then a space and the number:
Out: V 30
